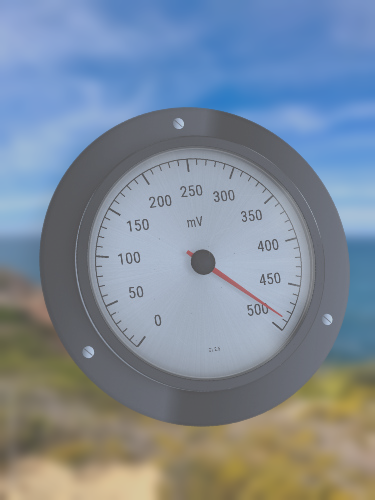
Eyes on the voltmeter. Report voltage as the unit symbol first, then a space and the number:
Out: mV 490
